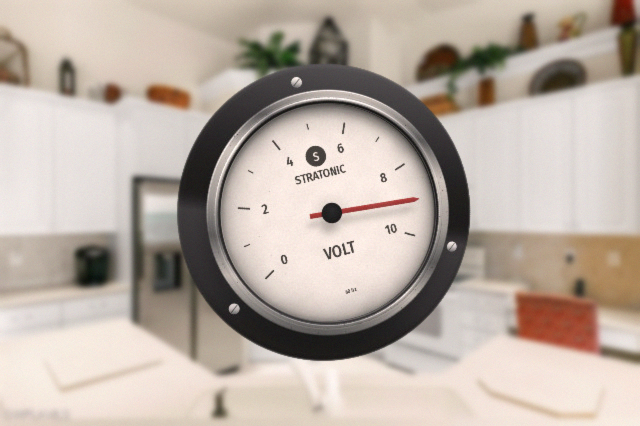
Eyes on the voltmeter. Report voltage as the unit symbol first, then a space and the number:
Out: V 9
